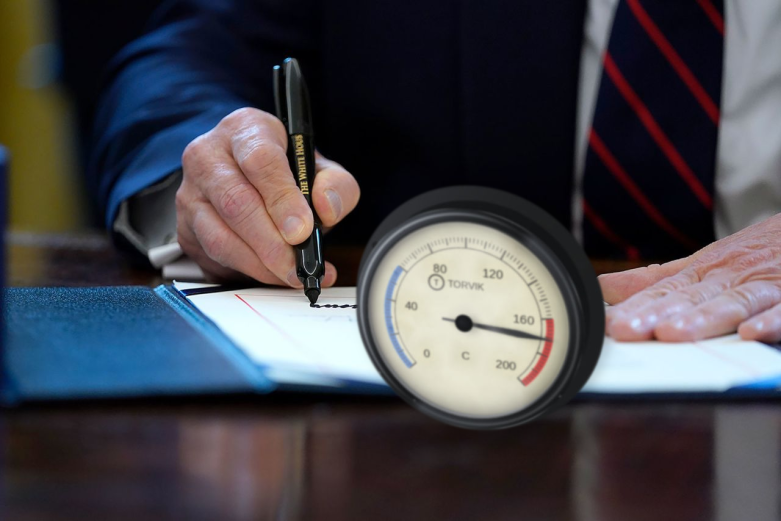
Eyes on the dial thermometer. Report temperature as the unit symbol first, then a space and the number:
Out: °C 170
